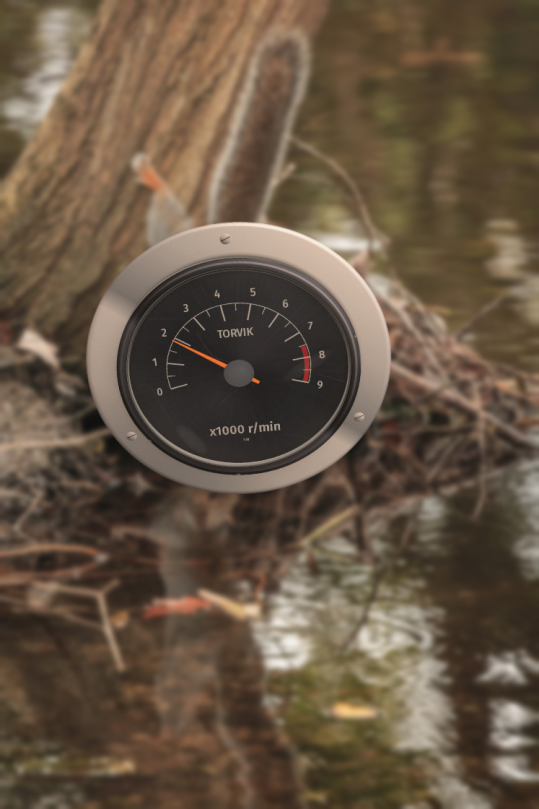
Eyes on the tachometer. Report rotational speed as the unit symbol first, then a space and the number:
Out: rpm 2000
